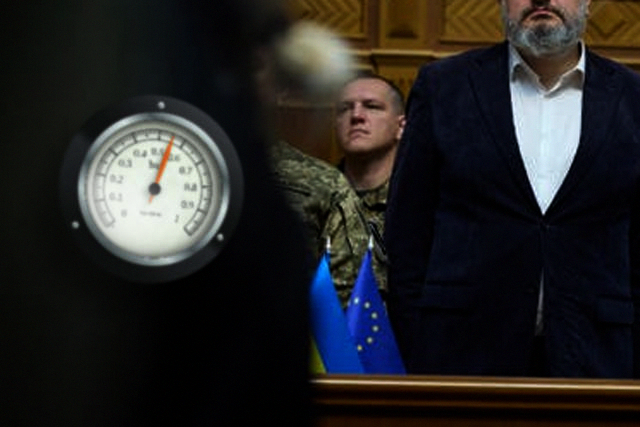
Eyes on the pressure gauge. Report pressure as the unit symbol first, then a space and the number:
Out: bar 0.55
